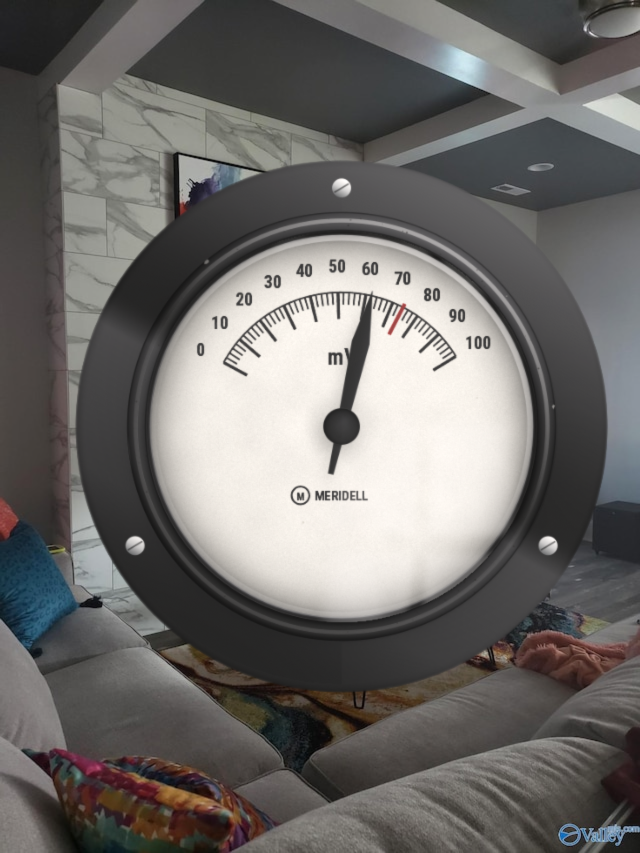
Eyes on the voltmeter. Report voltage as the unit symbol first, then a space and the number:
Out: mV 62
